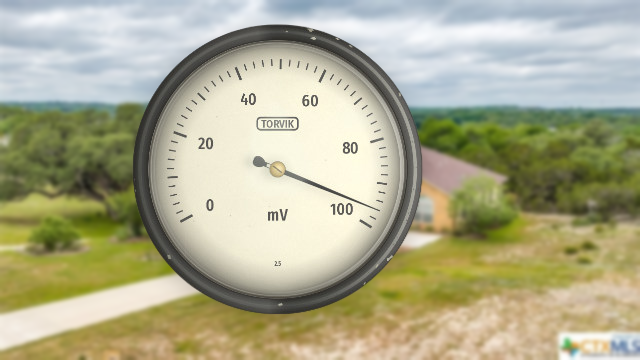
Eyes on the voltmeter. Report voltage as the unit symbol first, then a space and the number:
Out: mV 96
